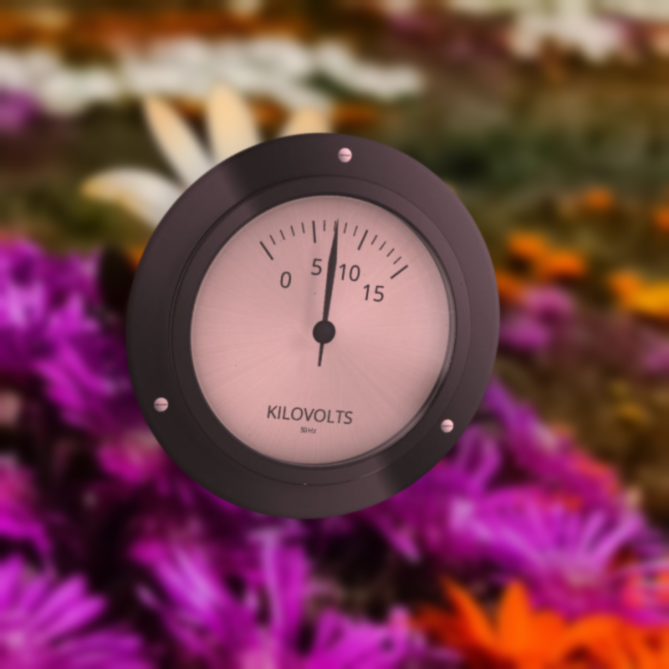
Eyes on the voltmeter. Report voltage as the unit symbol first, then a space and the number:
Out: kV 7
